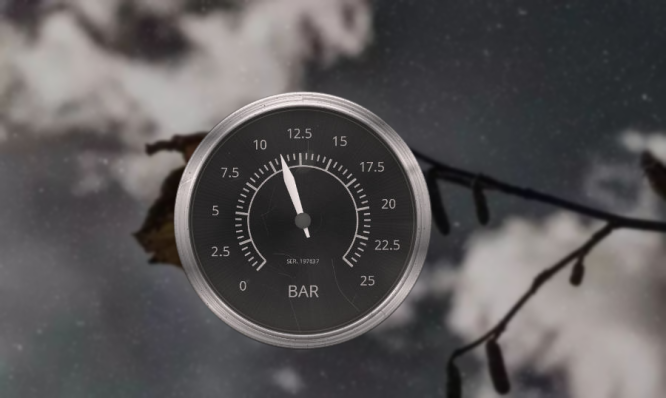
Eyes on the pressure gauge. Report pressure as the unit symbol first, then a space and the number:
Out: bar 11
